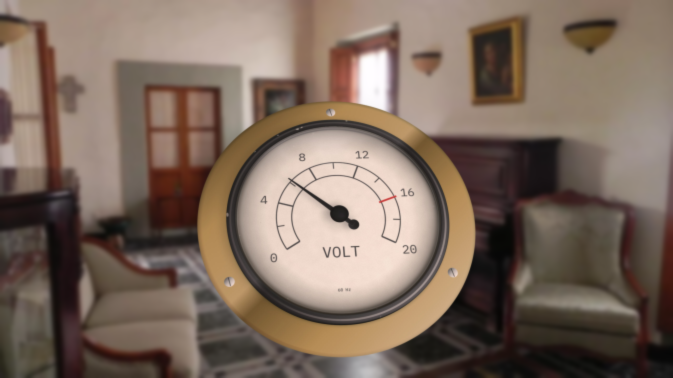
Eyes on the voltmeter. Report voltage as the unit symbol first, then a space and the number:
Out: V 6
